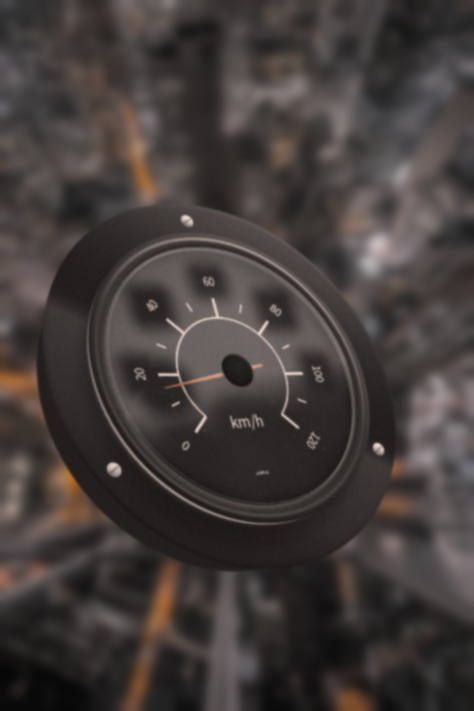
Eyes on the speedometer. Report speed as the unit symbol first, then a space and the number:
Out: km/h 15
